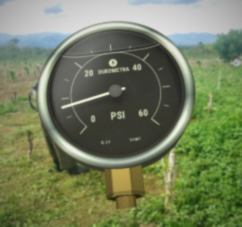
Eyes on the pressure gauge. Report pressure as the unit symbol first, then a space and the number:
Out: psi 7.5
